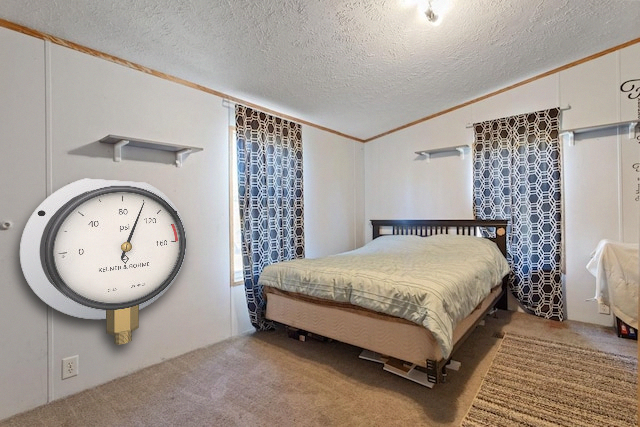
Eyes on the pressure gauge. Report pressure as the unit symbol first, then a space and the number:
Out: psi 100
